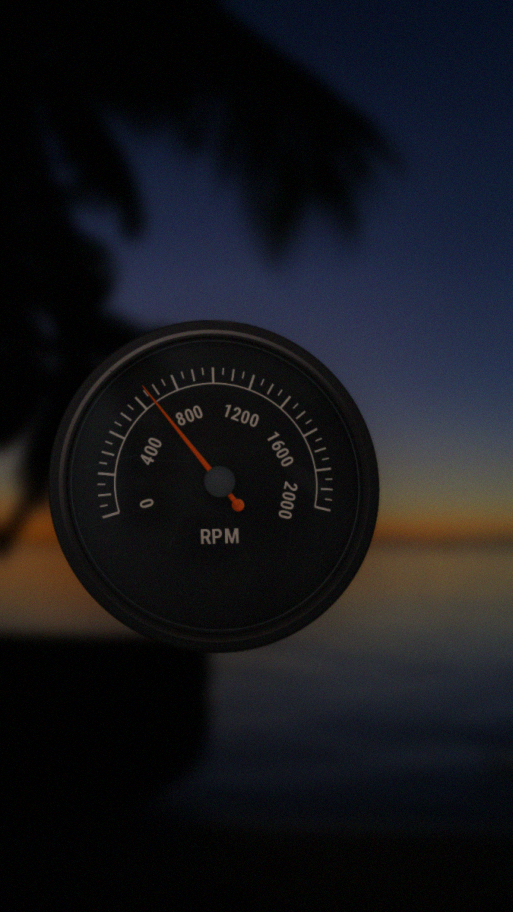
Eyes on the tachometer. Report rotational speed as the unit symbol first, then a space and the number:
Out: rpm 650
